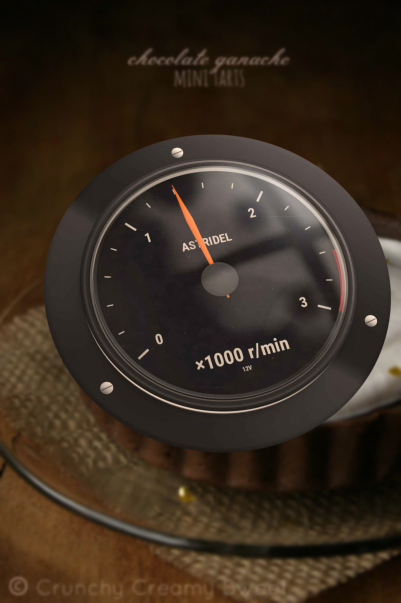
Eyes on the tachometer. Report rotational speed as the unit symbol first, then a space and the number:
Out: rpm 1400
